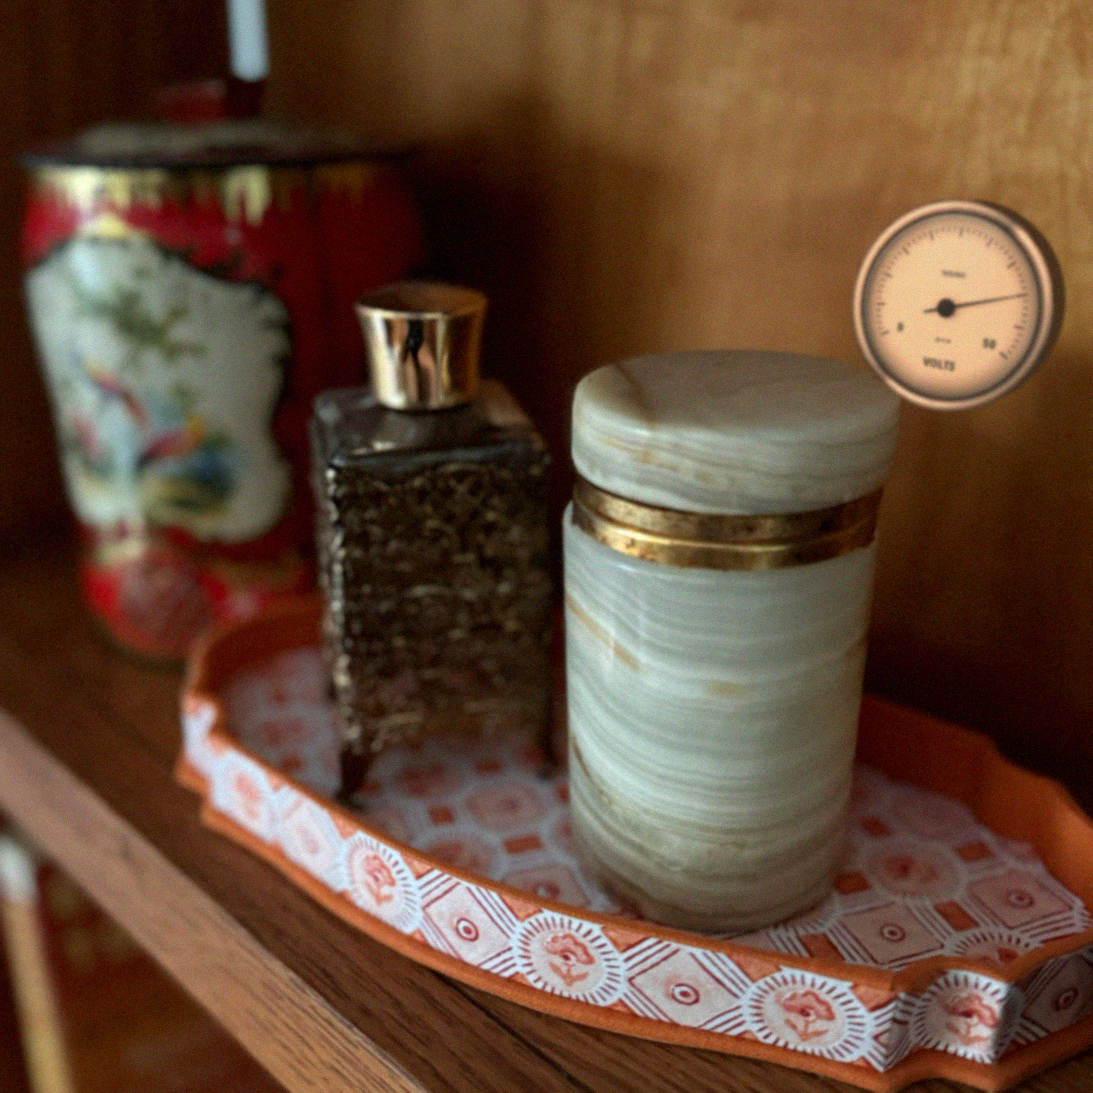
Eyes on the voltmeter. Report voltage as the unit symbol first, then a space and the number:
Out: V 40
